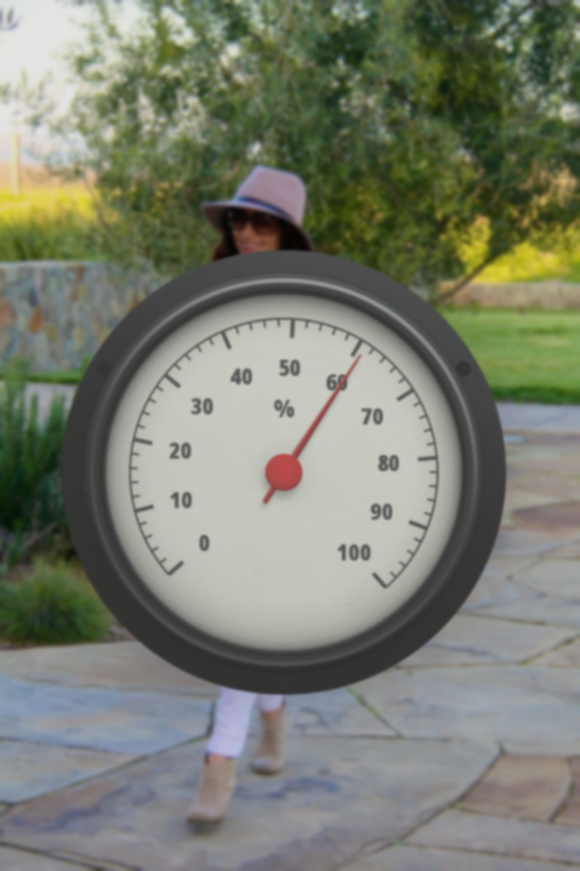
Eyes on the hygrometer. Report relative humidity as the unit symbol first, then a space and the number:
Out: % 61
